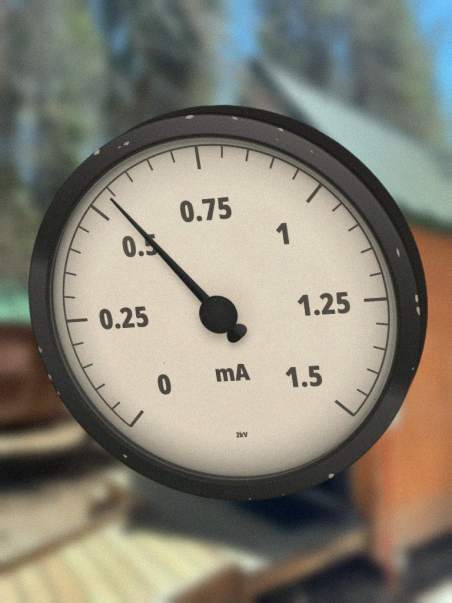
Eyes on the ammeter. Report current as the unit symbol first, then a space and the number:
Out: mA 0.55
